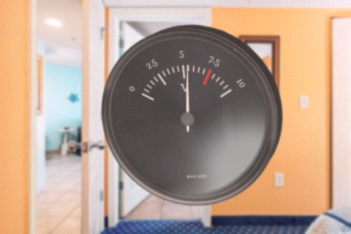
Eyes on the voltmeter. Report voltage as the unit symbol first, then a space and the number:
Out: V 5.5
